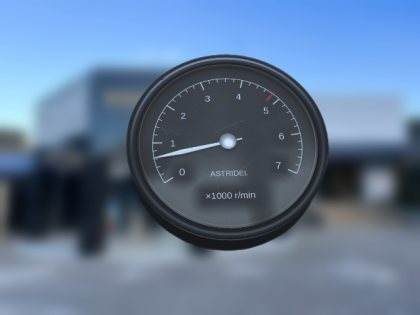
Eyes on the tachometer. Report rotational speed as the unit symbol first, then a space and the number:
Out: rpm 600
